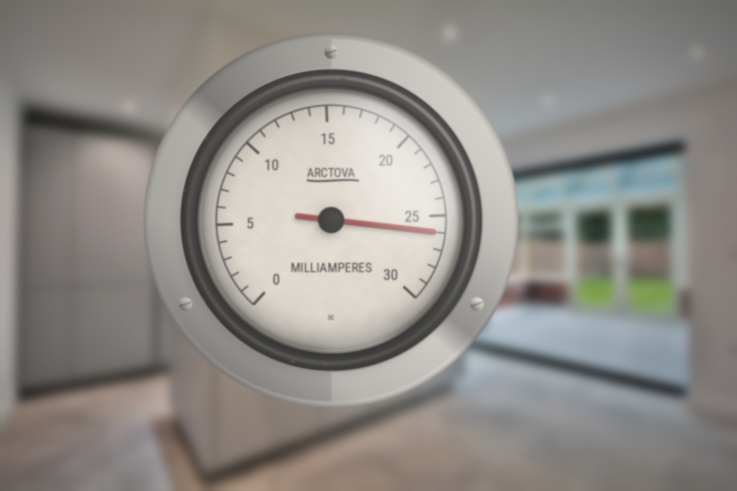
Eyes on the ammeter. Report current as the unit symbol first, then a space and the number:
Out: mA 26
